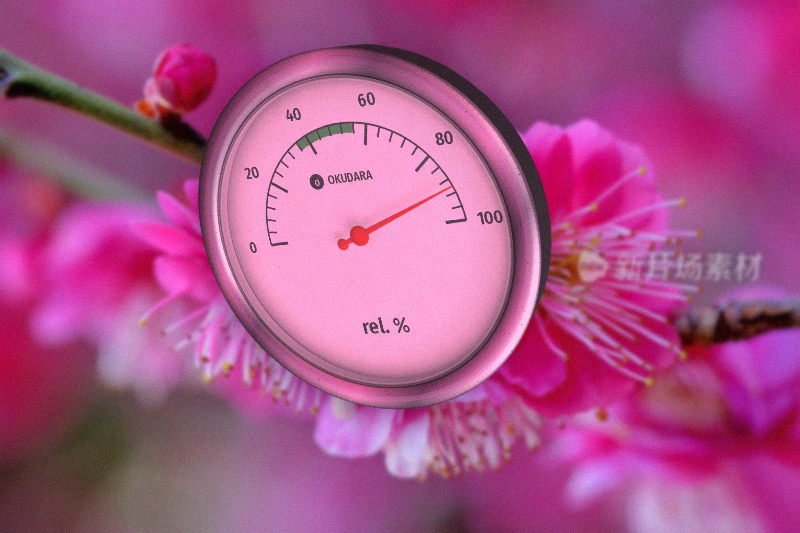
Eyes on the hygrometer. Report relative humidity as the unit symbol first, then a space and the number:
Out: % 90
